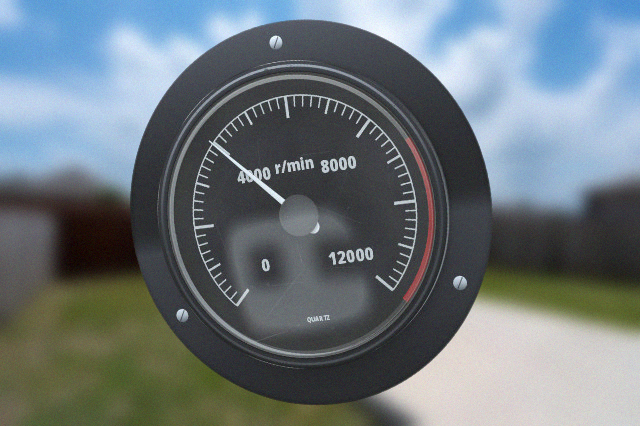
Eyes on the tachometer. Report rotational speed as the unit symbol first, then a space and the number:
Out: rpm 4000
